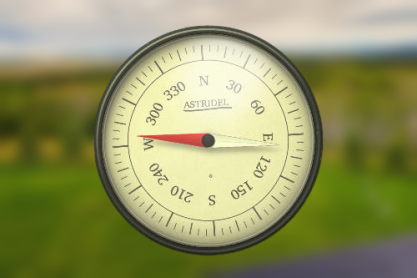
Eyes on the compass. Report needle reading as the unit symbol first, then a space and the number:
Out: ° 277.5
